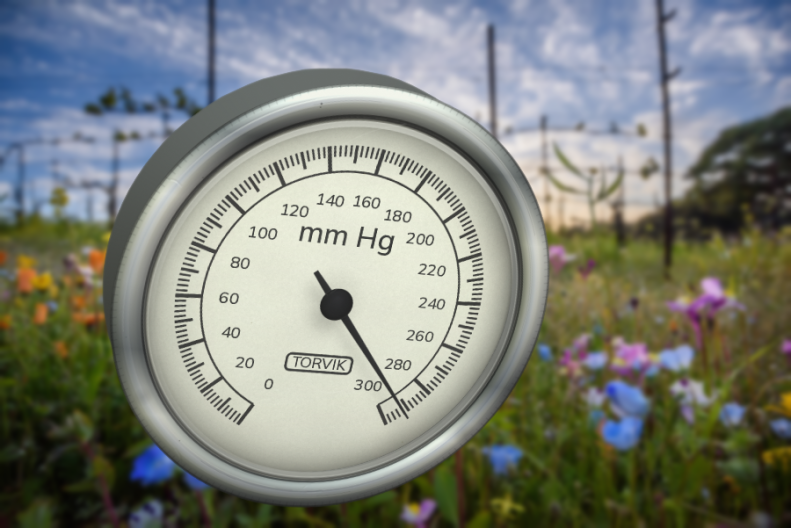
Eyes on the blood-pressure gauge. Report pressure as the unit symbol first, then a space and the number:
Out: mmHg 292
